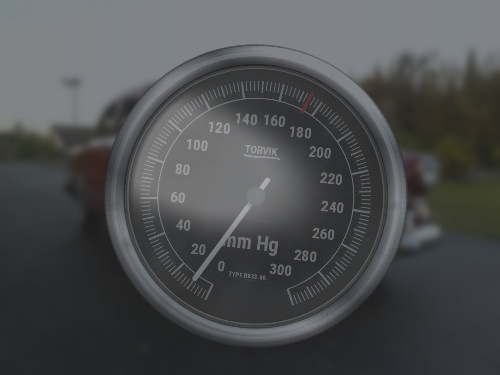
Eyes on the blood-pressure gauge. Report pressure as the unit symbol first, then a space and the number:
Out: mmHg 10
